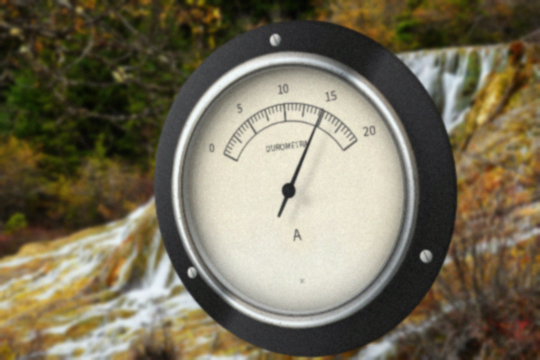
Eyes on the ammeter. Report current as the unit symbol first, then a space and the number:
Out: A 15
